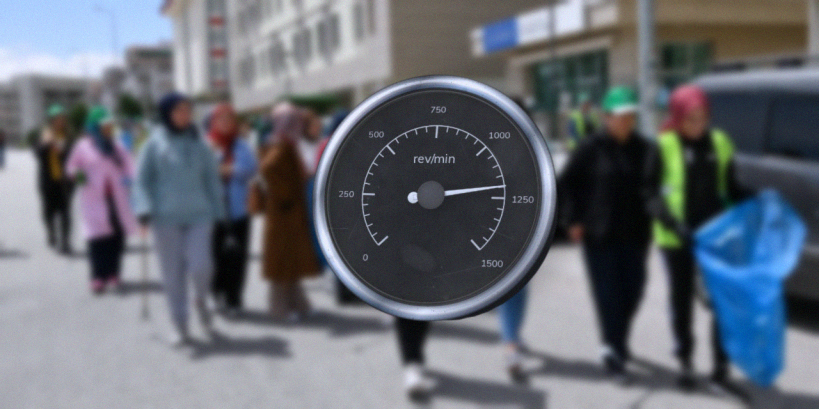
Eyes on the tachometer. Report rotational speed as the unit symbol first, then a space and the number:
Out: rpm 1200
